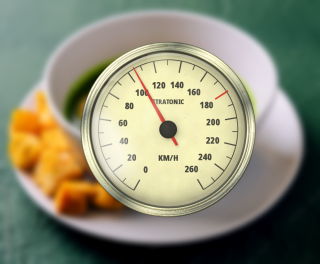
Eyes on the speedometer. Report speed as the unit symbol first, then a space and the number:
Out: km/h 105
